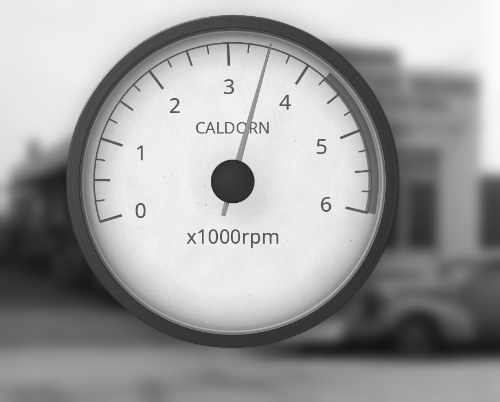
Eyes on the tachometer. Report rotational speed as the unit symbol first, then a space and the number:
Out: rpm 3500
